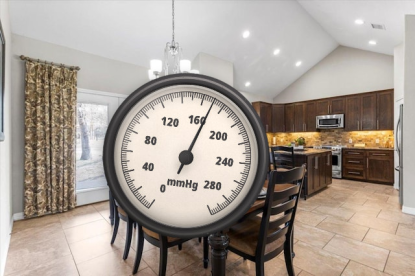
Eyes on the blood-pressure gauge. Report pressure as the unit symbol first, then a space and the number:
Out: mmHg 170
